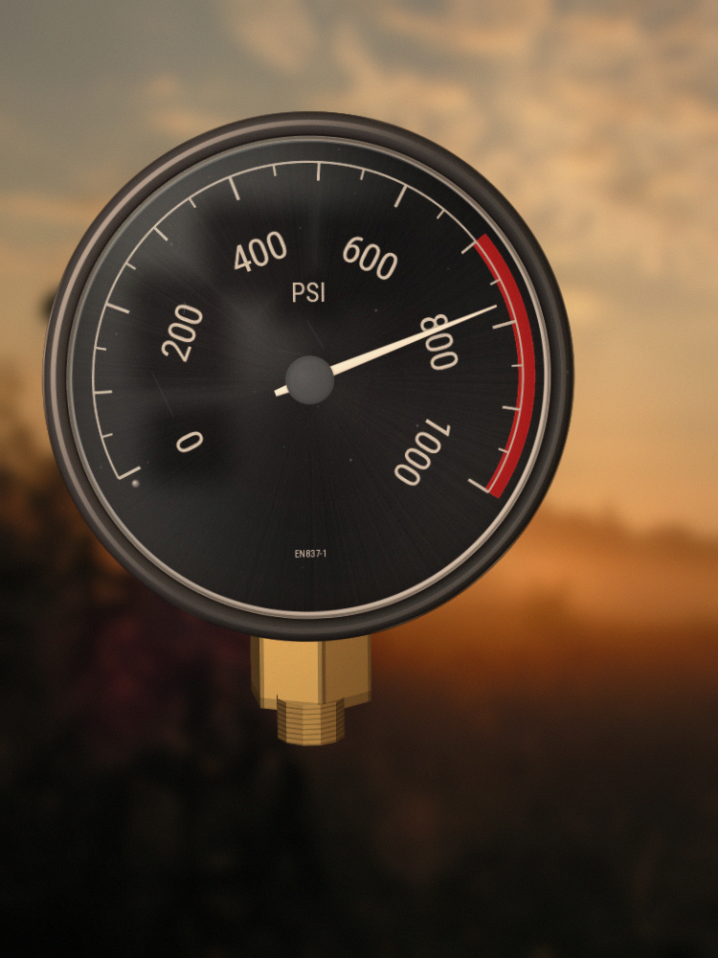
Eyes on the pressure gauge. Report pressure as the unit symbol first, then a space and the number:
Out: psi 775
